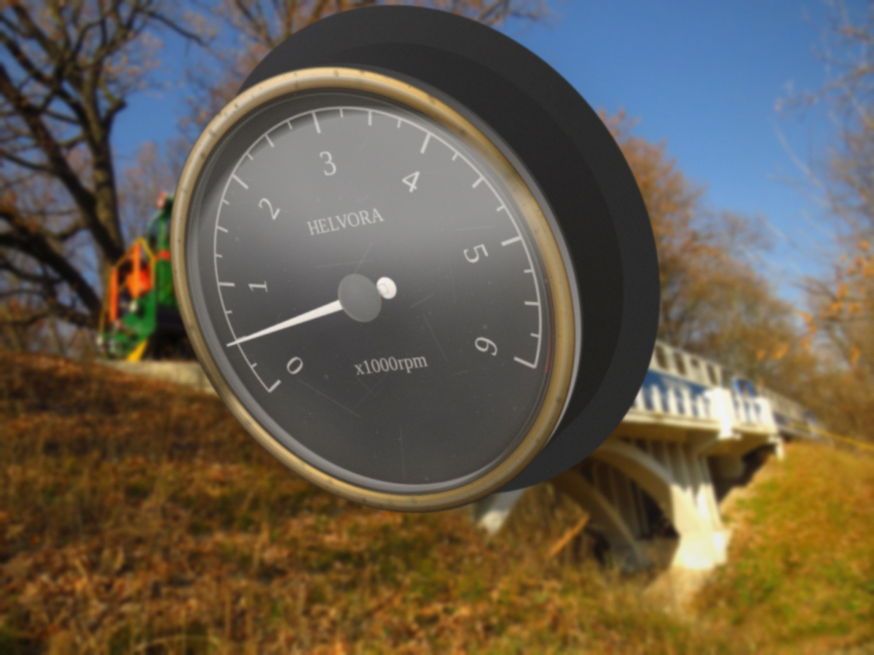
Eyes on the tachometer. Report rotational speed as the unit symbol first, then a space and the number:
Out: rpm 500
